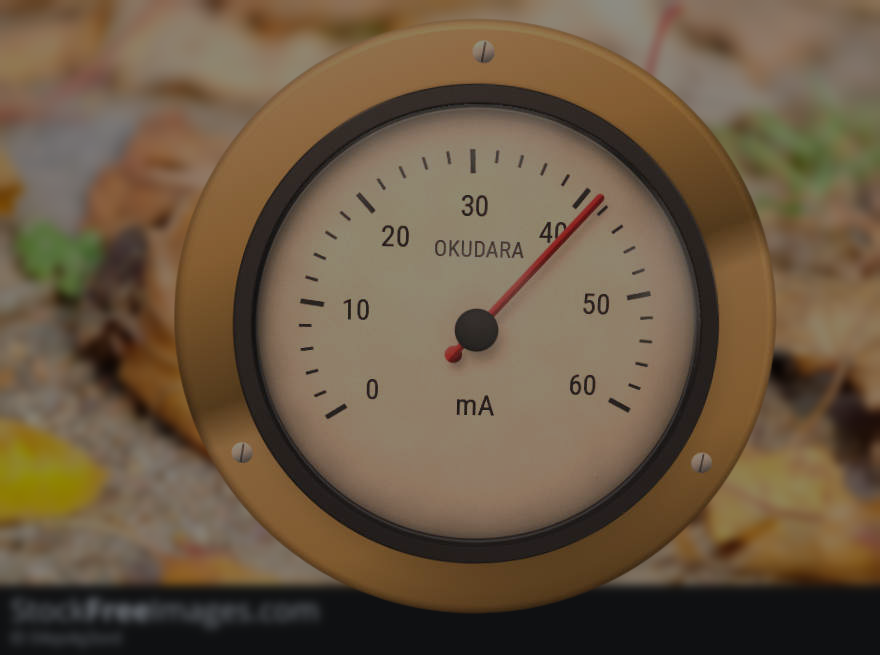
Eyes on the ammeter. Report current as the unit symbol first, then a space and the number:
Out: mA 41
